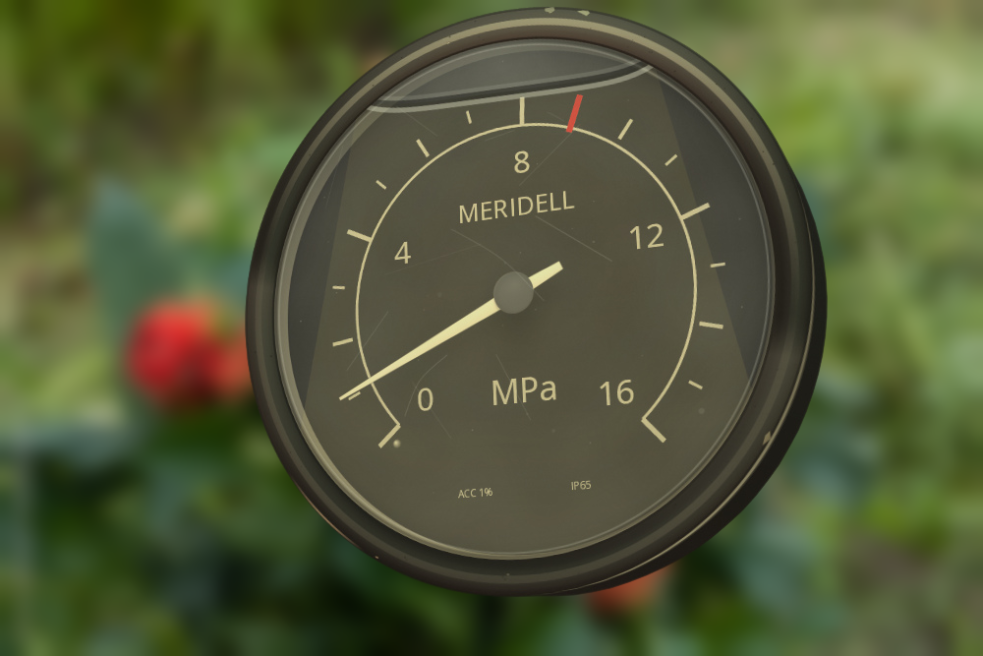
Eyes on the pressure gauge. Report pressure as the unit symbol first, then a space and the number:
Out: MPa 1
